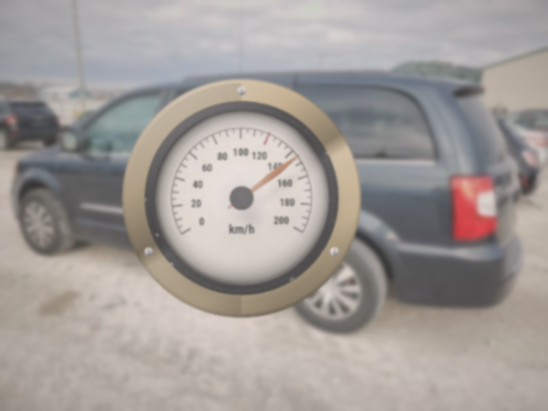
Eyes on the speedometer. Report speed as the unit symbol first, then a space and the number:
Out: km/h 145
